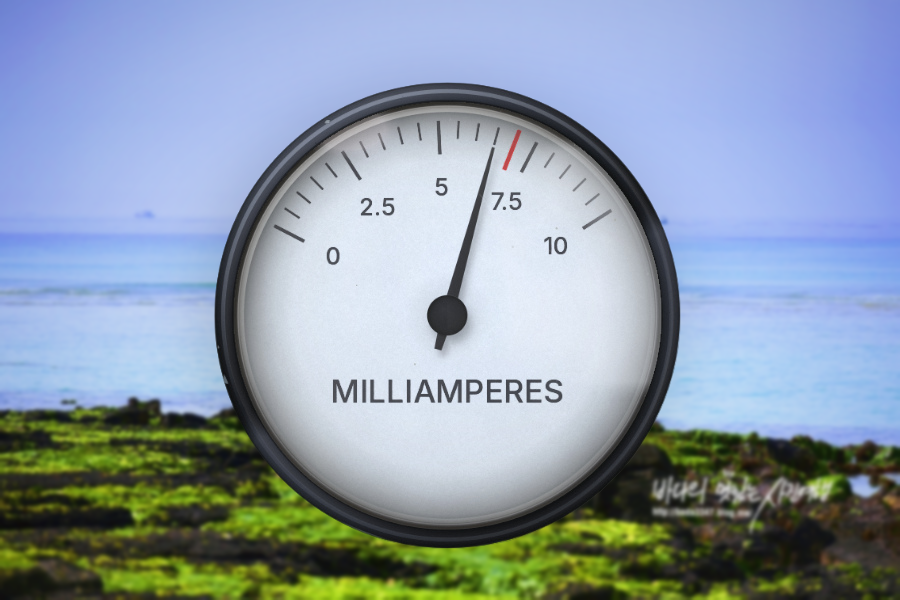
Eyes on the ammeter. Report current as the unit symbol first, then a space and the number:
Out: mA 6.5
